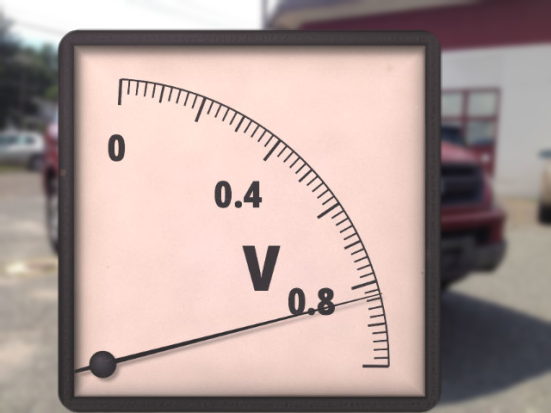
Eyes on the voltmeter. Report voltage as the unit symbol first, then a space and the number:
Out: V 0.83
